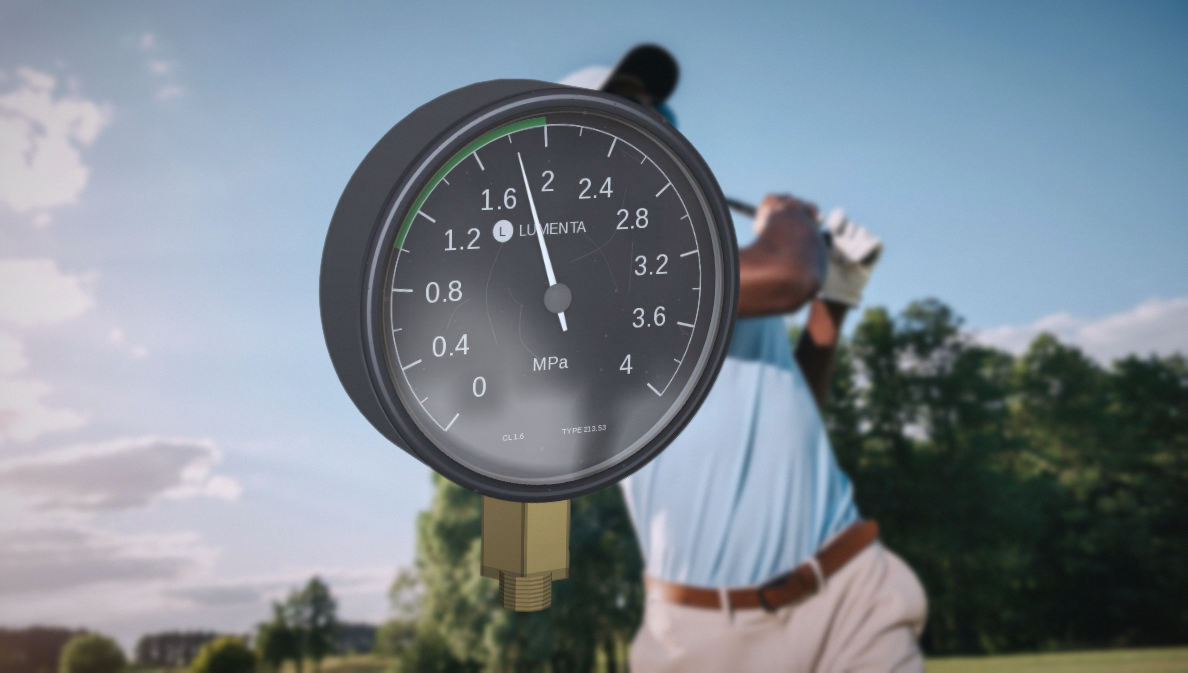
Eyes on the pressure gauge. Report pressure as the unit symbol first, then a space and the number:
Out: MPa 1.8
